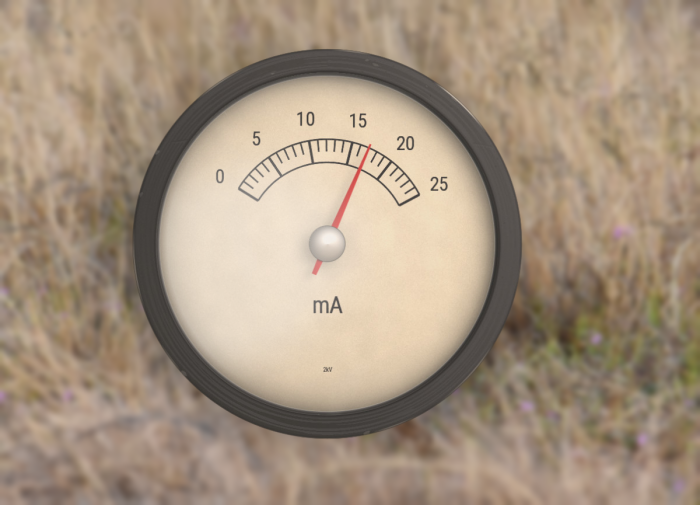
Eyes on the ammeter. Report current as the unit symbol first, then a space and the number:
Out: mA 17
